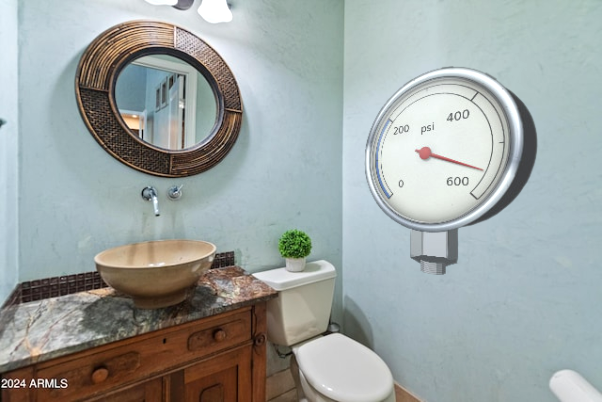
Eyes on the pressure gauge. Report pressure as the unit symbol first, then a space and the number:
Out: psi 550
